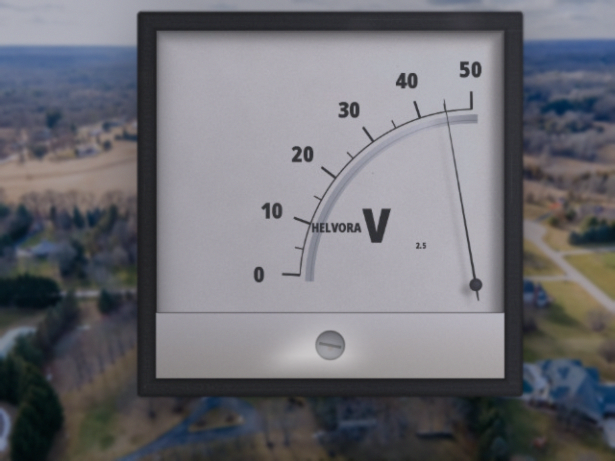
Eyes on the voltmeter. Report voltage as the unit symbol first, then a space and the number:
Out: V 45
